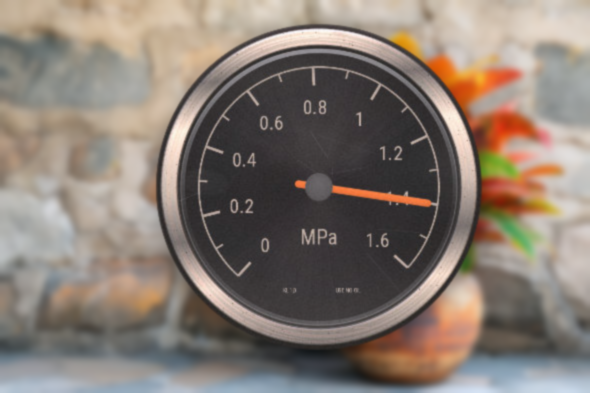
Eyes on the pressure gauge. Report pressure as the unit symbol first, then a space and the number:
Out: MPa 1.4
